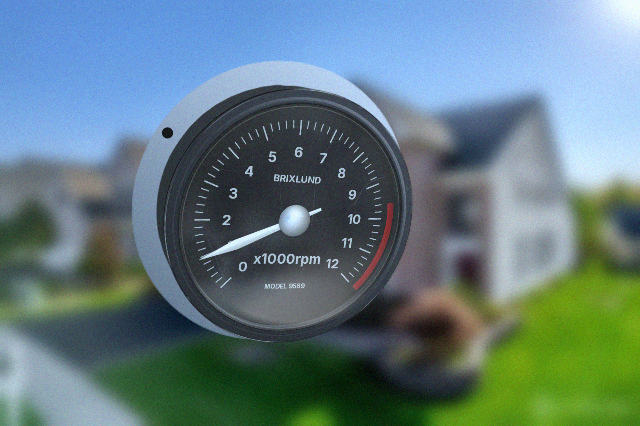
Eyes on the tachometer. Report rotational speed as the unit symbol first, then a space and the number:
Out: rpm 1000
